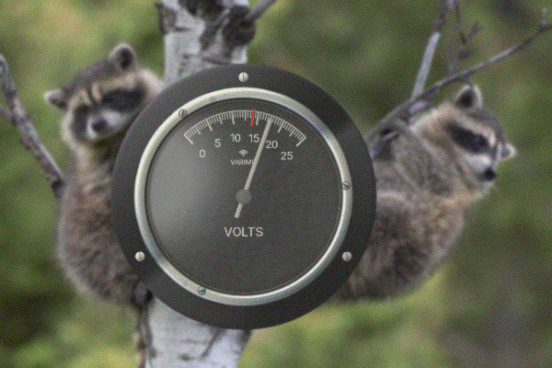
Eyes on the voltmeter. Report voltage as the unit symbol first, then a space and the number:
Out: V 17.5
